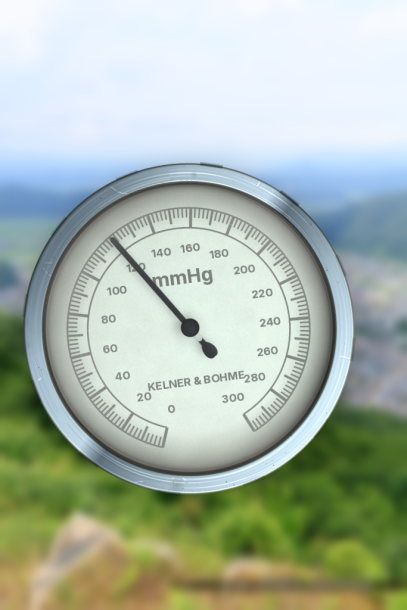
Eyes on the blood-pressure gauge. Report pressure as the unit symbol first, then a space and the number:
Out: mmHg 120
